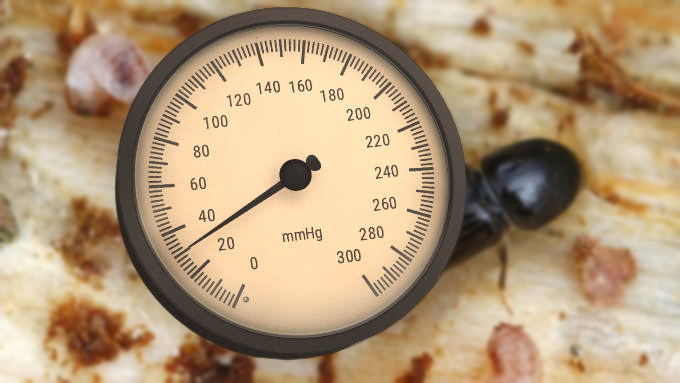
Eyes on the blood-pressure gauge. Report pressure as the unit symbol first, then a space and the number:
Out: mmHg 30
